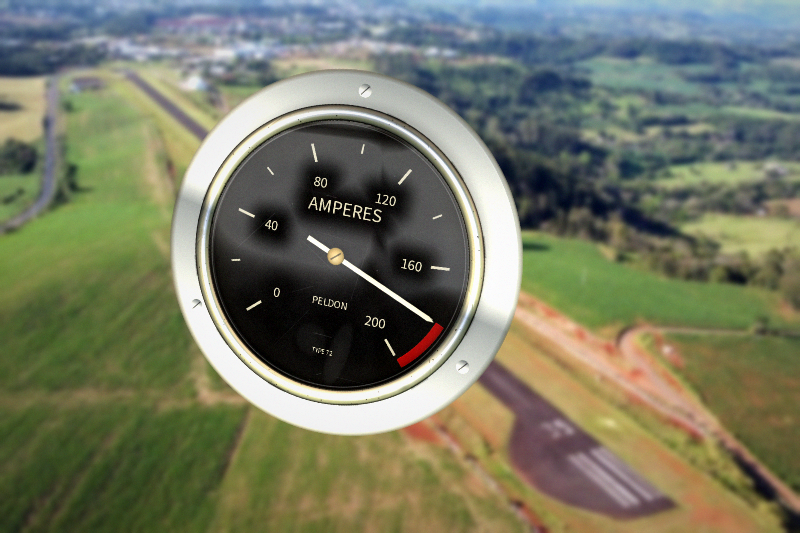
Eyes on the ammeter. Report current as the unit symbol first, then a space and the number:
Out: A 180
